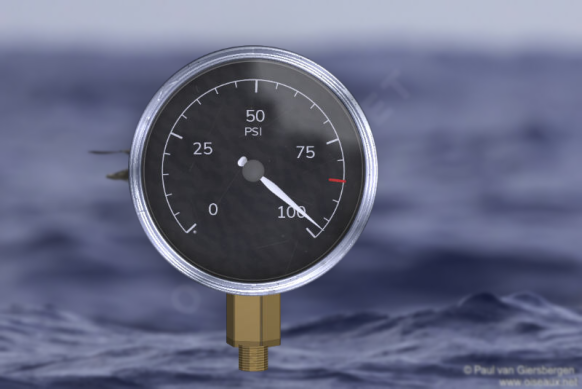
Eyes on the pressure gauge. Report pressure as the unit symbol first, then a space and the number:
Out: psi 97.5
